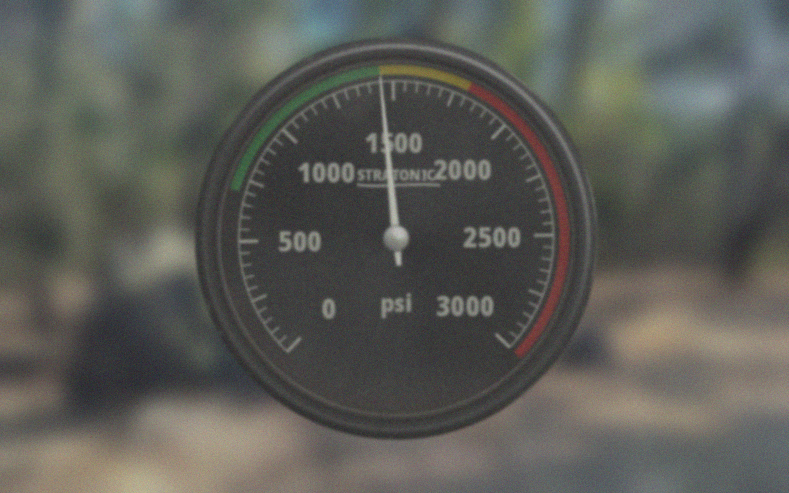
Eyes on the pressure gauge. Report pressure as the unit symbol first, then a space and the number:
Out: psi 1450
